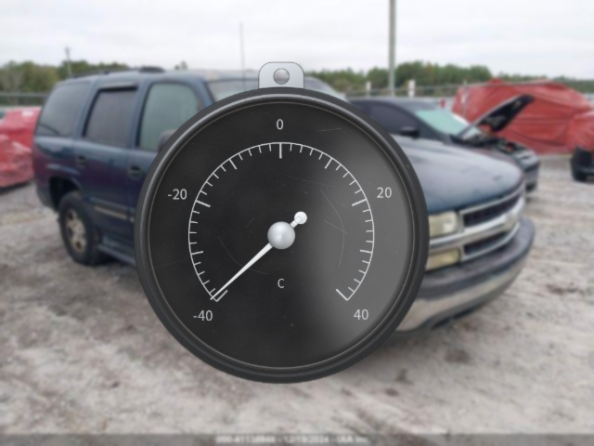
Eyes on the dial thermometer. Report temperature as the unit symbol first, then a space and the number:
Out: °C -39
